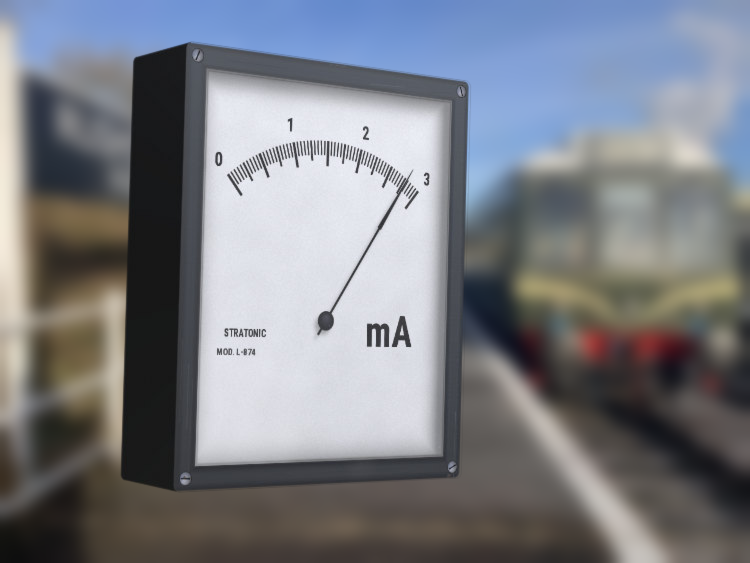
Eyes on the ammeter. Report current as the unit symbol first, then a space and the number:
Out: mA 2.75
